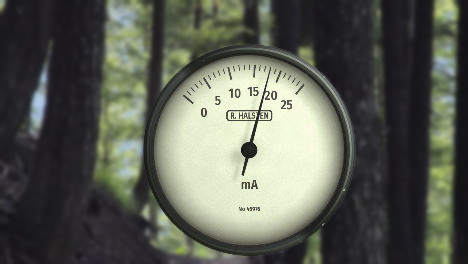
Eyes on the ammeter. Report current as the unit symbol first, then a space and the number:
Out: mA 18
